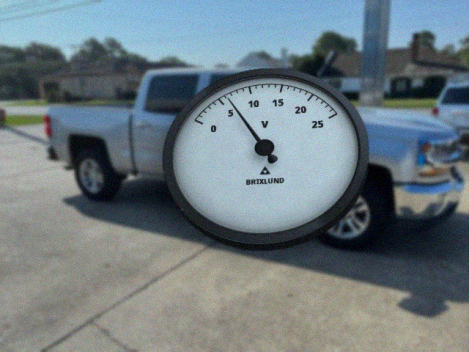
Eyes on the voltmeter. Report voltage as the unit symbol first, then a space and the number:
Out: V 6
